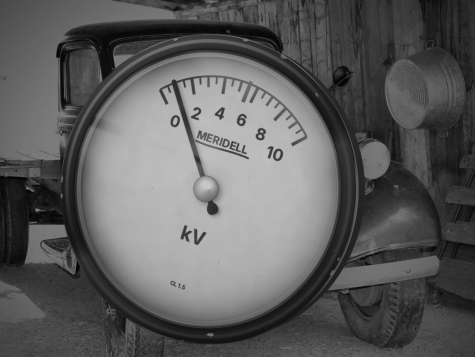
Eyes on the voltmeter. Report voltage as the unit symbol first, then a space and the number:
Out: kV 1
